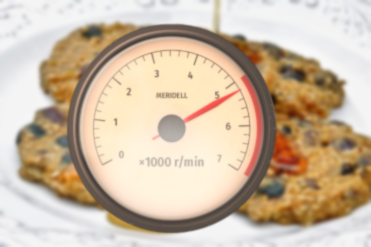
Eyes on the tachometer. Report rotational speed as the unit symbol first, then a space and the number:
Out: rpm 5200
